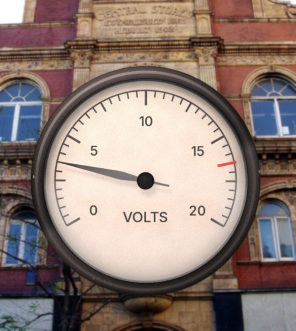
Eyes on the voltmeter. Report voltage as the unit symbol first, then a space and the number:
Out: V 3.5
